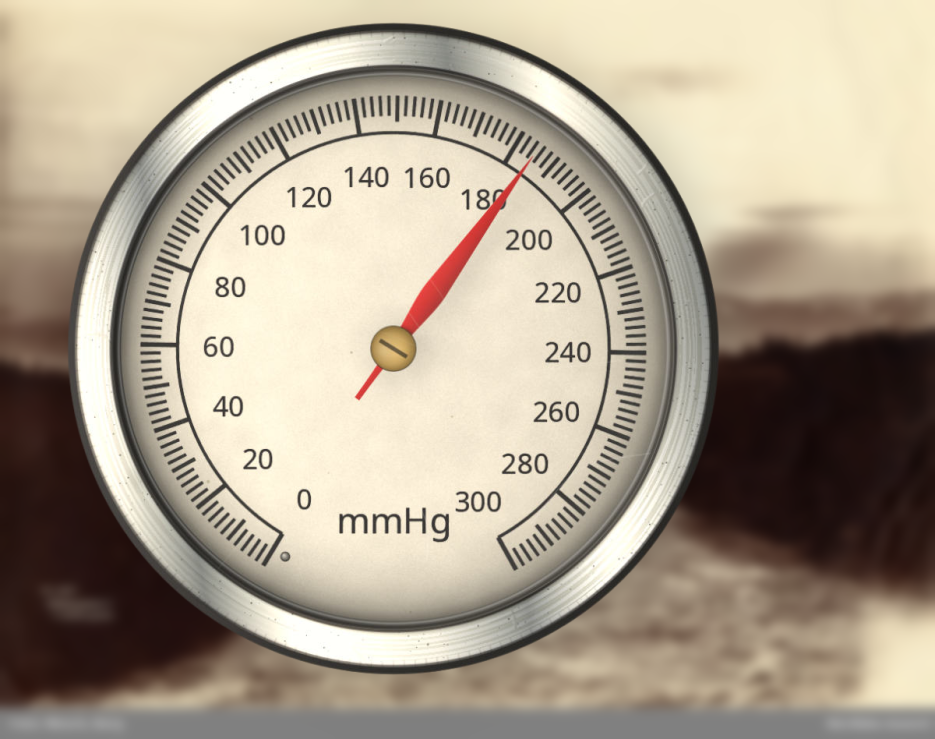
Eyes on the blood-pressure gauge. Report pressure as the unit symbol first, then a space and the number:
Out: mmHg 185
